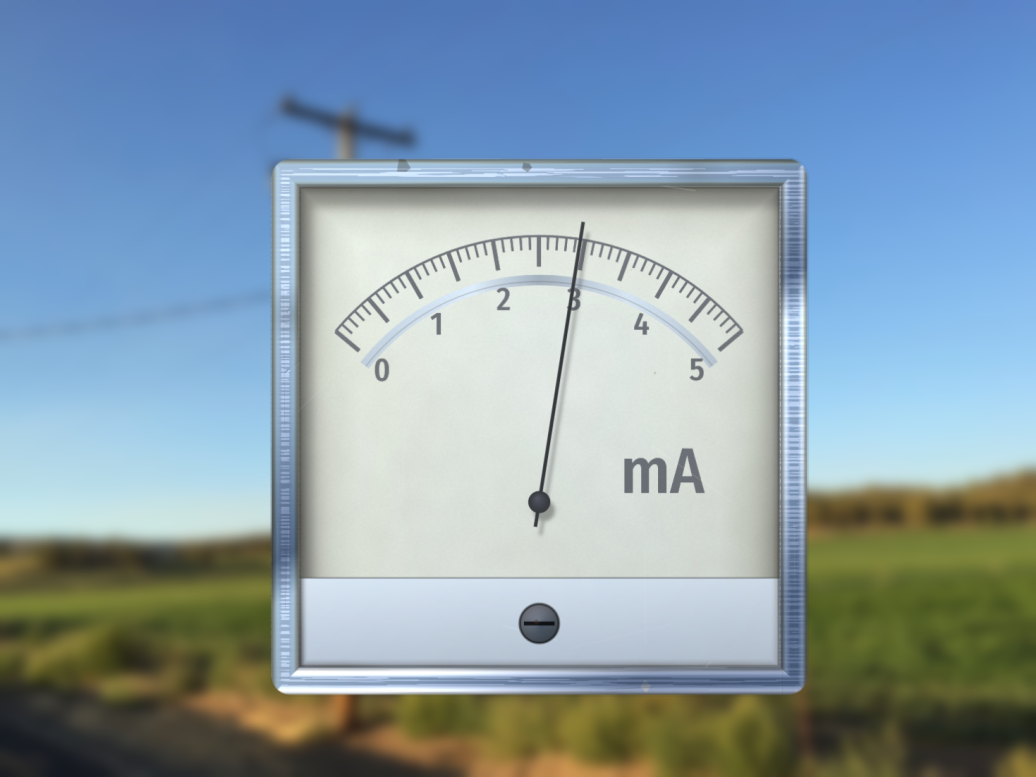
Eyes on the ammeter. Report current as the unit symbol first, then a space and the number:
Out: mA 2.95
